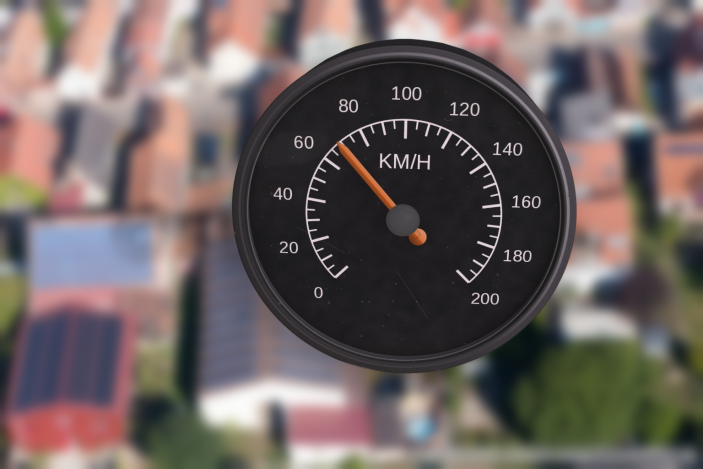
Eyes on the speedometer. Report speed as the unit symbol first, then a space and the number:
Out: km/h 70
